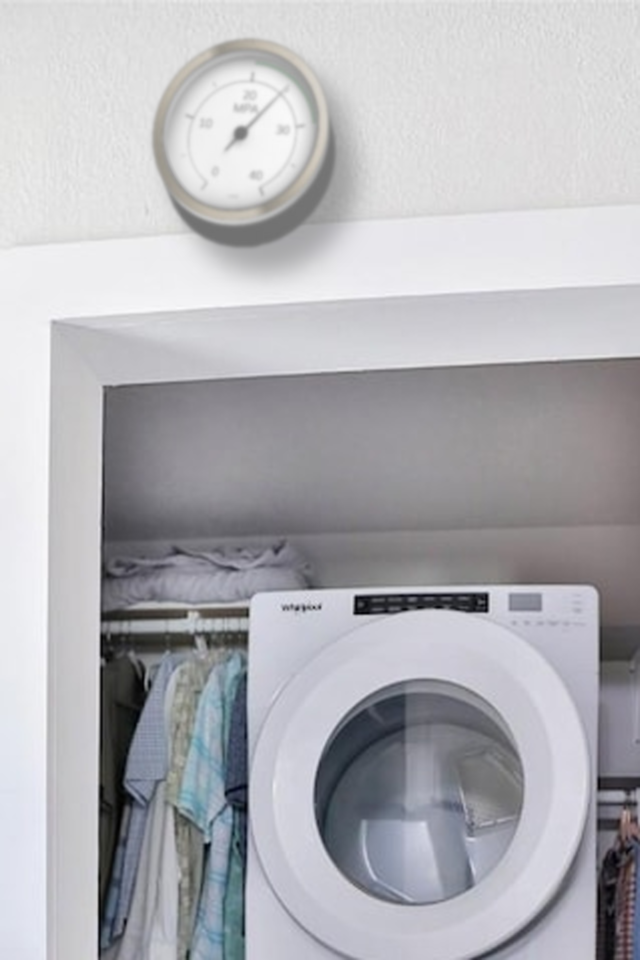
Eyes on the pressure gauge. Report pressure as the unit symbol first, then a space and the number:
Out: MPa 25
